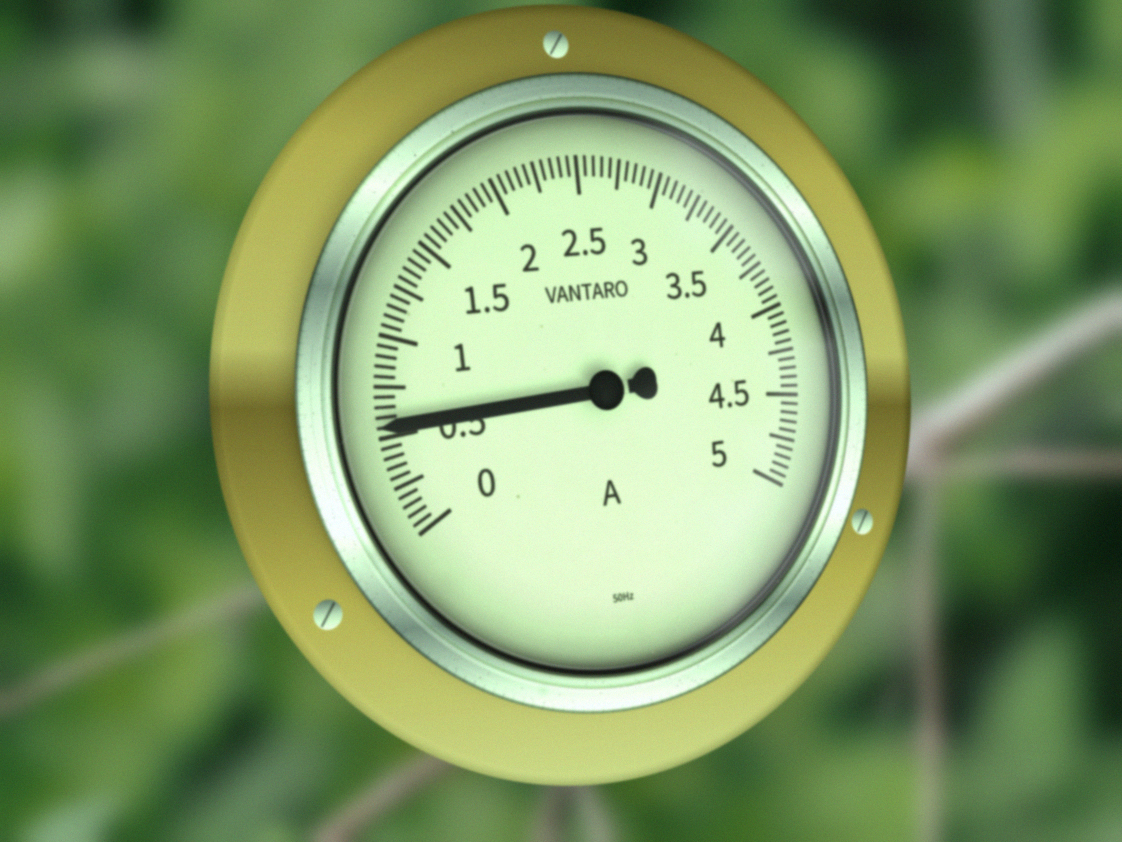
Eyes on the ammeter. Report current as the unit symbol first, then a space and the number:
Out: A 0.55
